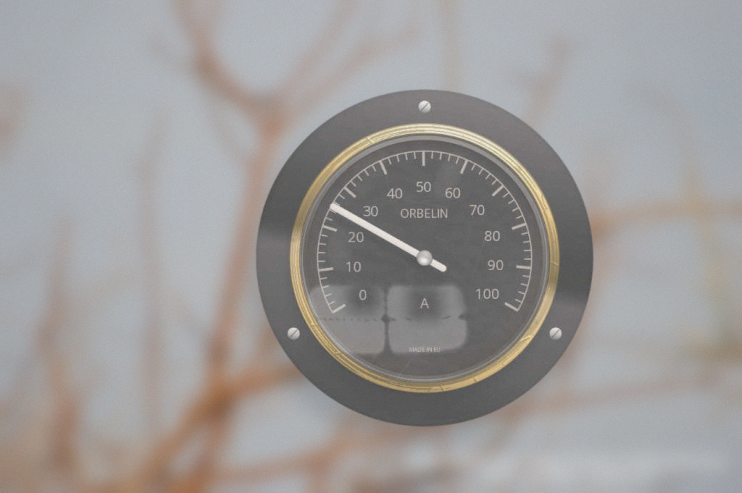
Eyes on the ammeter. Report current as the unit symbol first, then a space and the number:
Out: A 25
